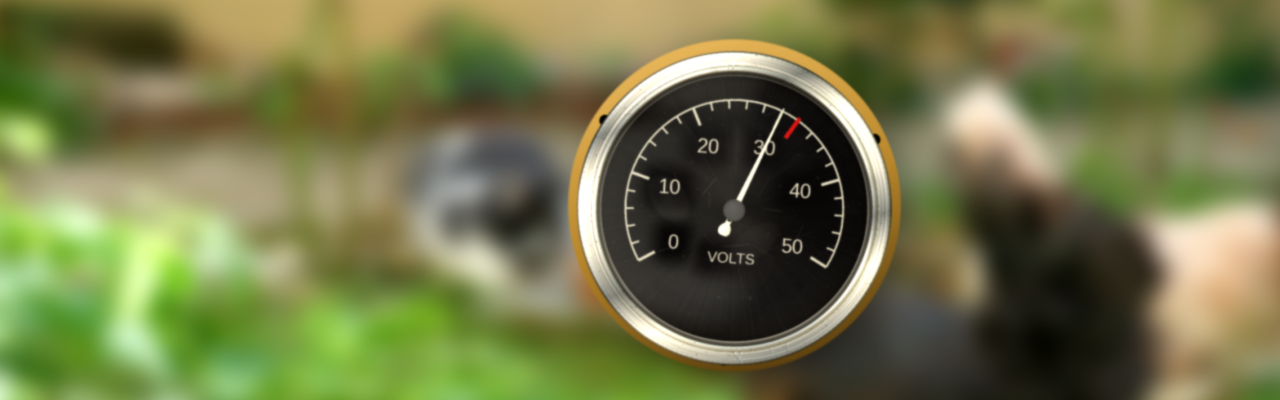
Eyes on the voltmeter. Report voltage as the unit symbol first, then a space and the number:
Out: V 30
